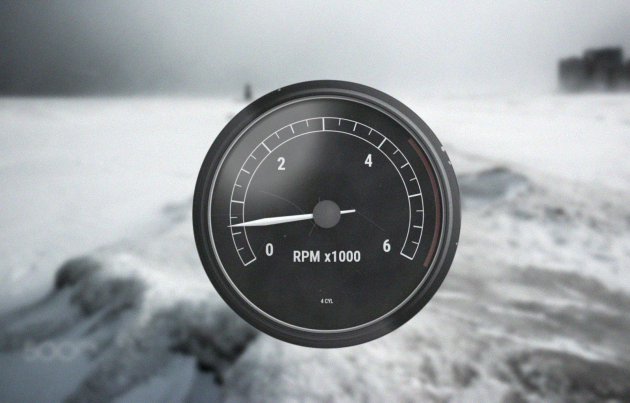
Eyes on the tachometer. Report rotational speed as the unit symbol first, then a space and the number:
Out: rpm 625
